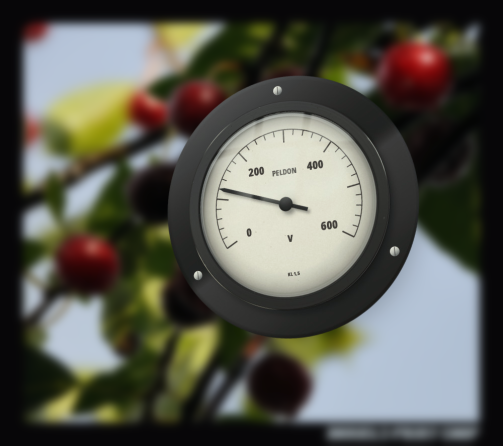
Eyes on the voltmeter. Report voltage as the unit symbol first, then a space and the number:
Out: V 120
